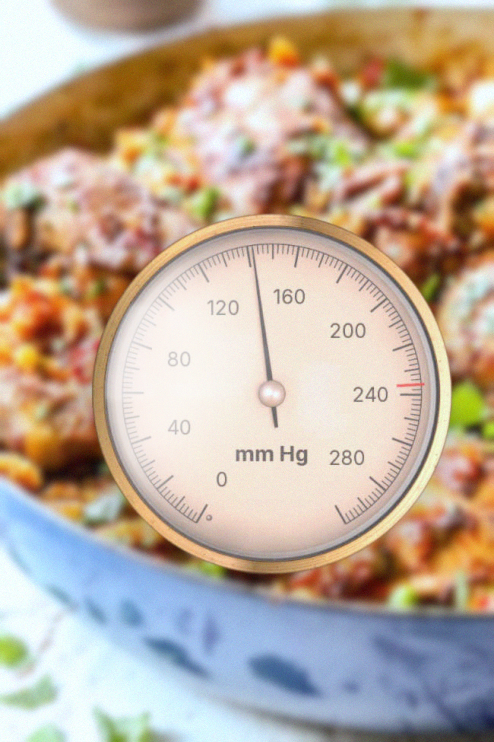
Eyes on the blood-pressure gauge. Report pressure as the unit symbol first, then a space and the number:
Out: mmHg 142
